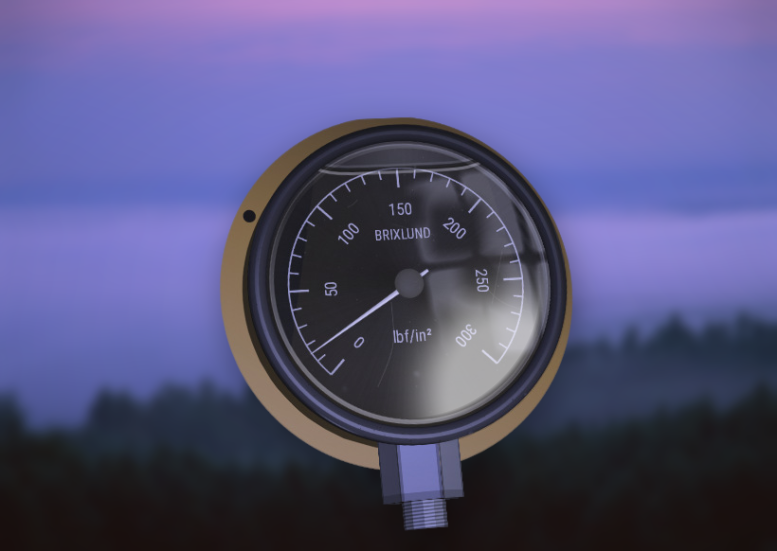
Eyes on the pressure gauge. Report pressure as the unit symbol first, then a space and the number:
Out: psi 15
